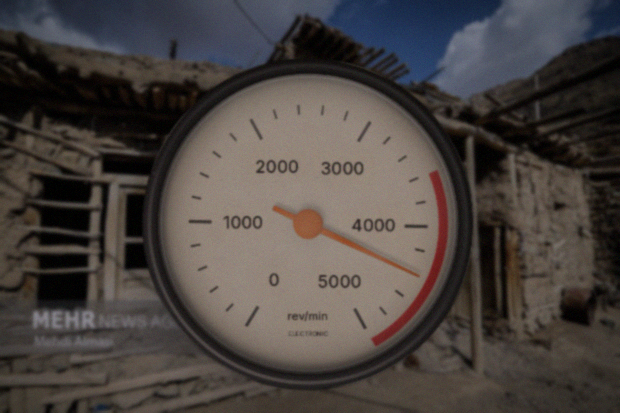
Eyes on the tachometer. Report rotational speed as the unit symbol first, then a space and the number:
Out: rpm 4400
